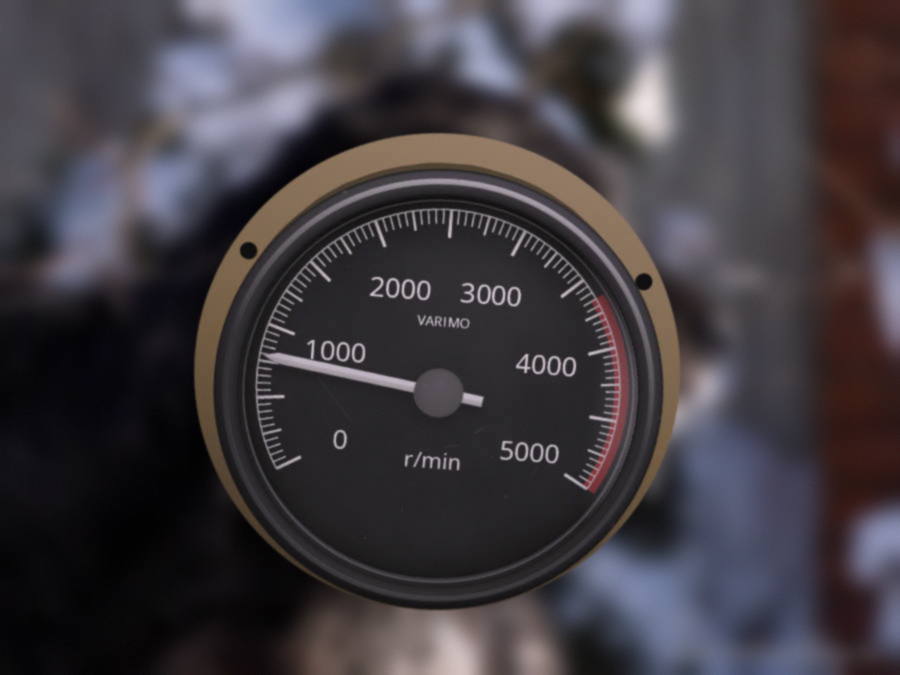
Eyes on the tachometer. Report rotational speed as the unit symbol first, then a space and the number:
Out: rpm 800
